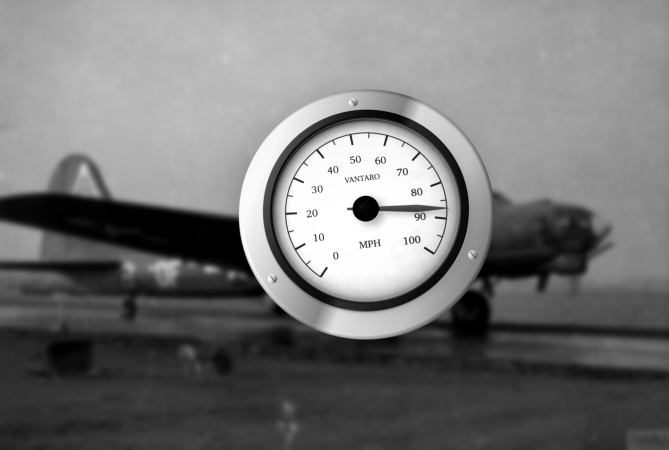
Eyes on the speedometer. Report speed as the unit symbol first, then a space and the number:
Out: mph 87.5
